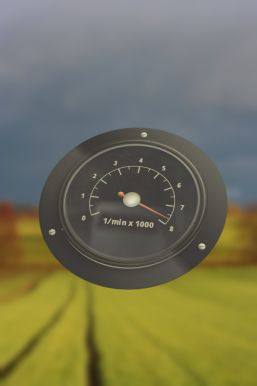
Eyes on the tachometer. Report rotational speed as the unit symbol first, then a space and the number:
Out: rpm 7750
